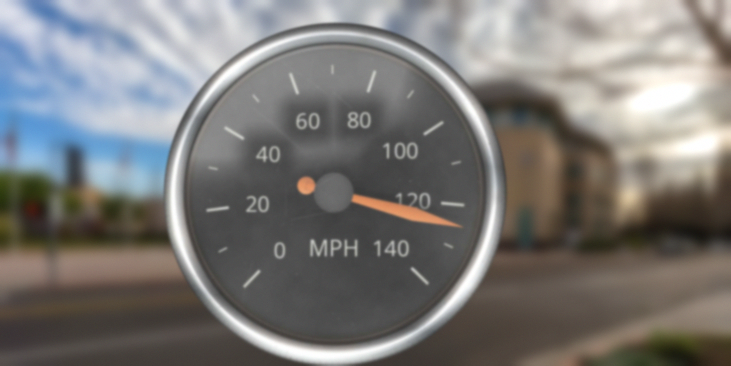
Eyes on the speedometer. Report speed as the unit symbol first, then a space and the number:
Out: mph 125
